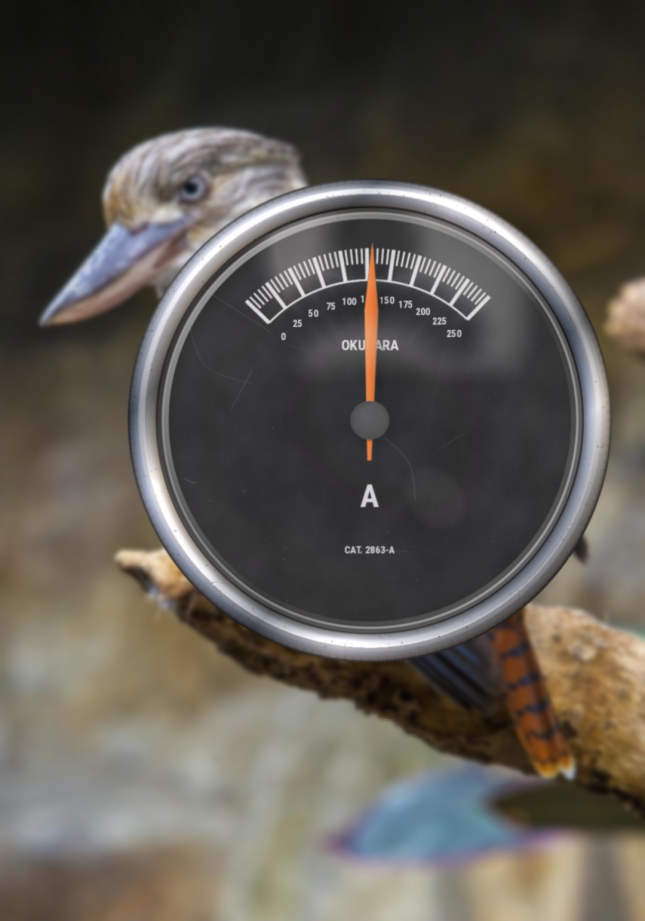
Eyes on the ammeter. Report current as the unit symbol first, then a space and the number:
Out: A 130
